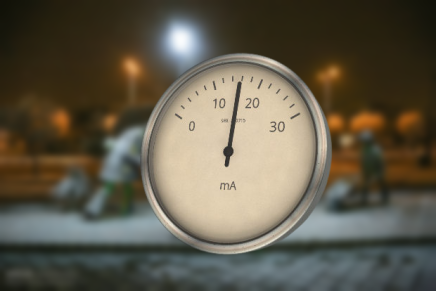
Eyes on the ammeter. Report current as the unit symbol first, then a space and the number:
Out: mA 16
